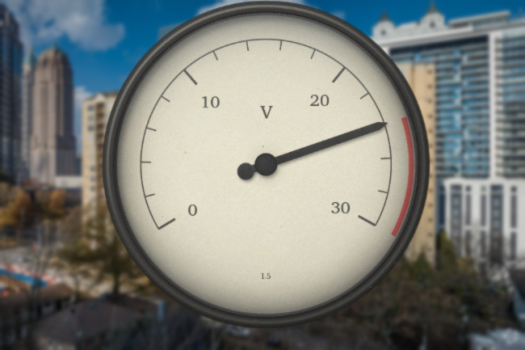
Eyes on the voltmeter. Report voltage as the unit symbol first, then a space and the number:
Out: V 24
